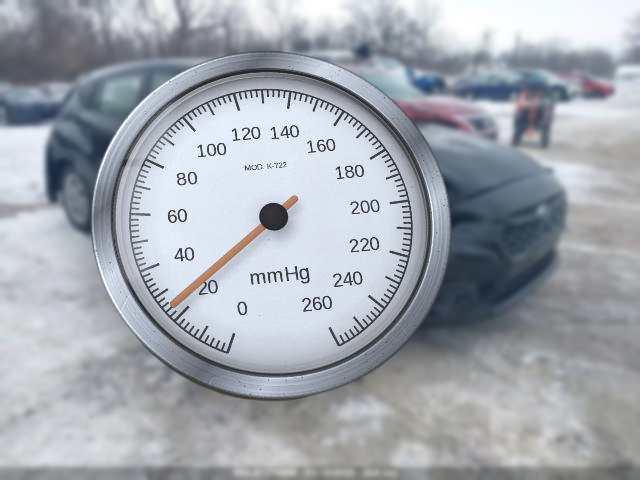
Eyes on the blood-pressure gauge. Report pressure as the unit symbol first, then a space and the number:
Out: mmHg 24
